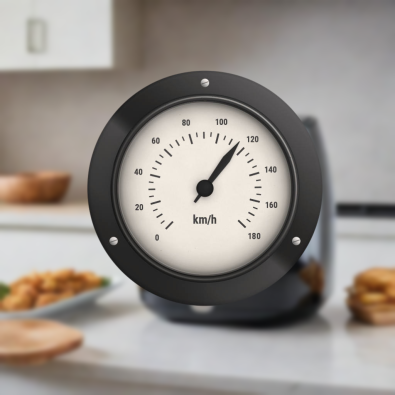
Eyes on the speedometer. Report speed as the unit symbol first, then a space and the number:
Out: km/h 115
